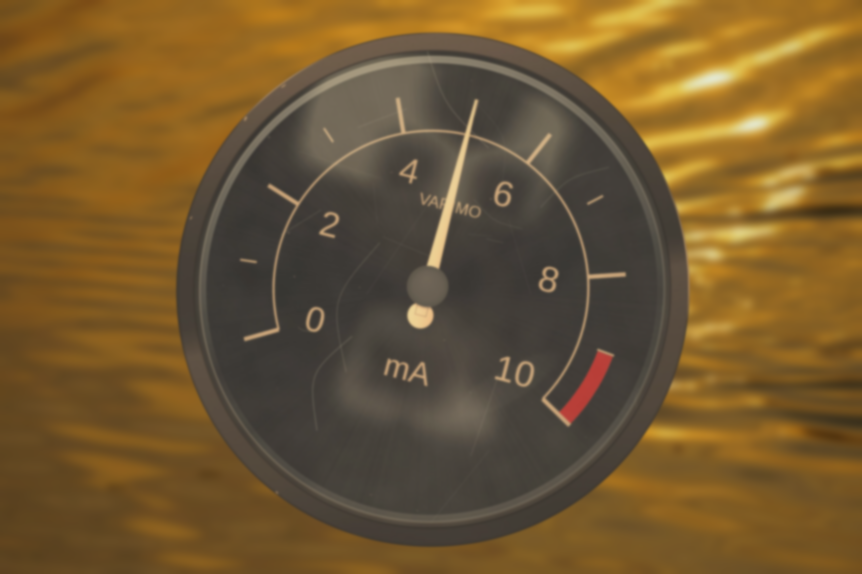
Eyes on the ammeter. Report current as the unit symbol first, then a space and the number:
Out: mA 5
